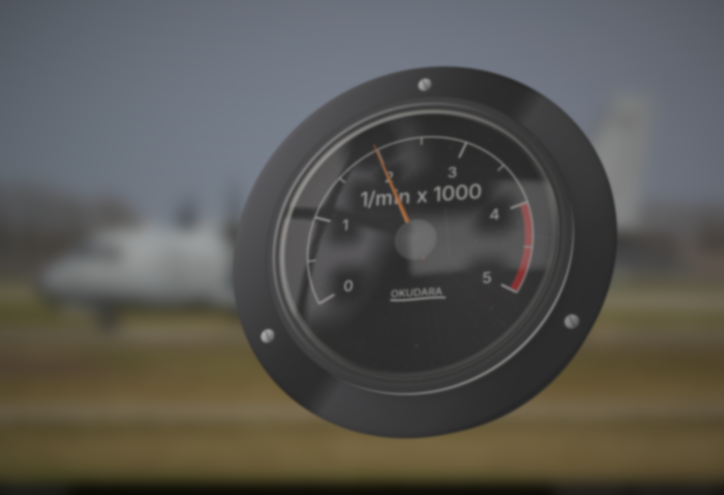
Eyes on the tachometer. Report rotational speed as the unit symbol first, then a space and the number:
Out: rpm 2000
